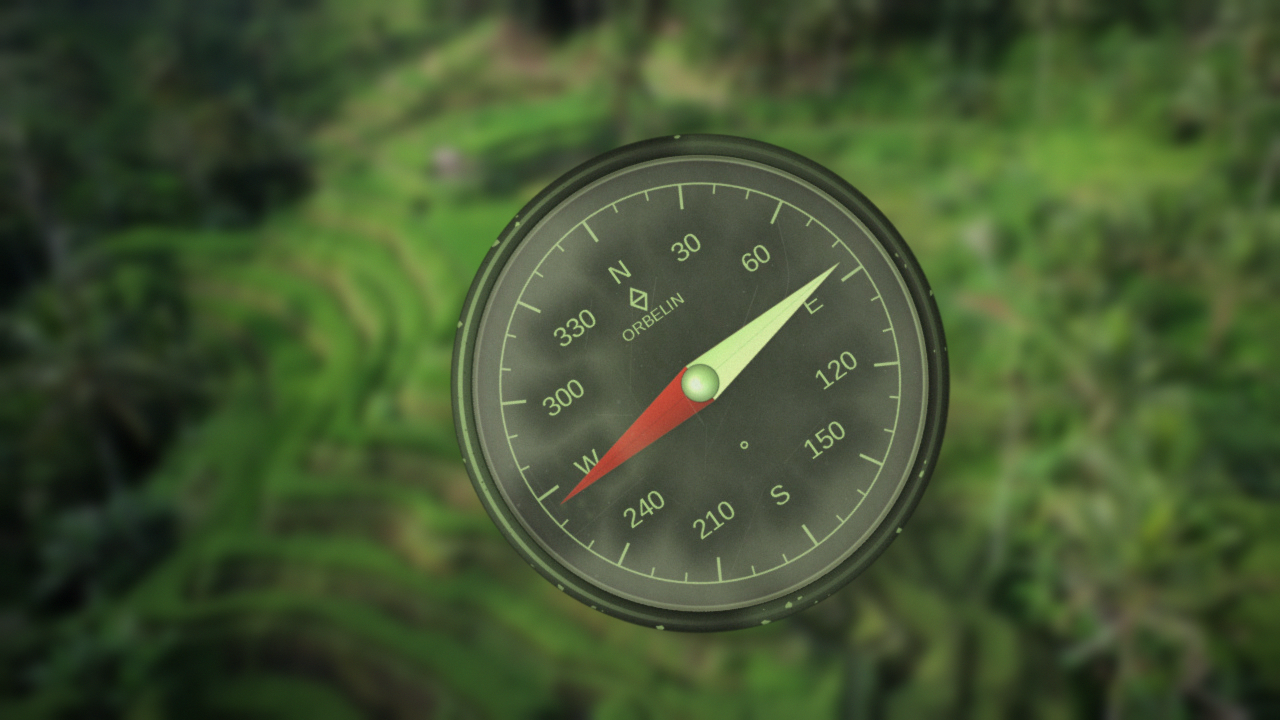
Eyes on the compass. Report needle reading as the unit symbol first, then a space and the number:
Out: ° 265
